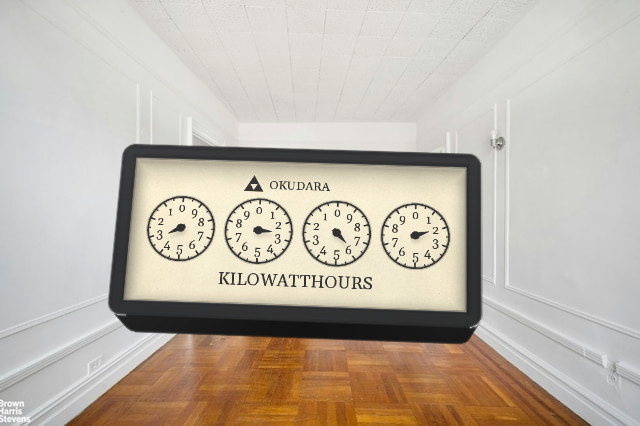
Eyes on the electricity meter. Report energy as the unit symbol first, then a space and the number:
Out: kWh 3262
